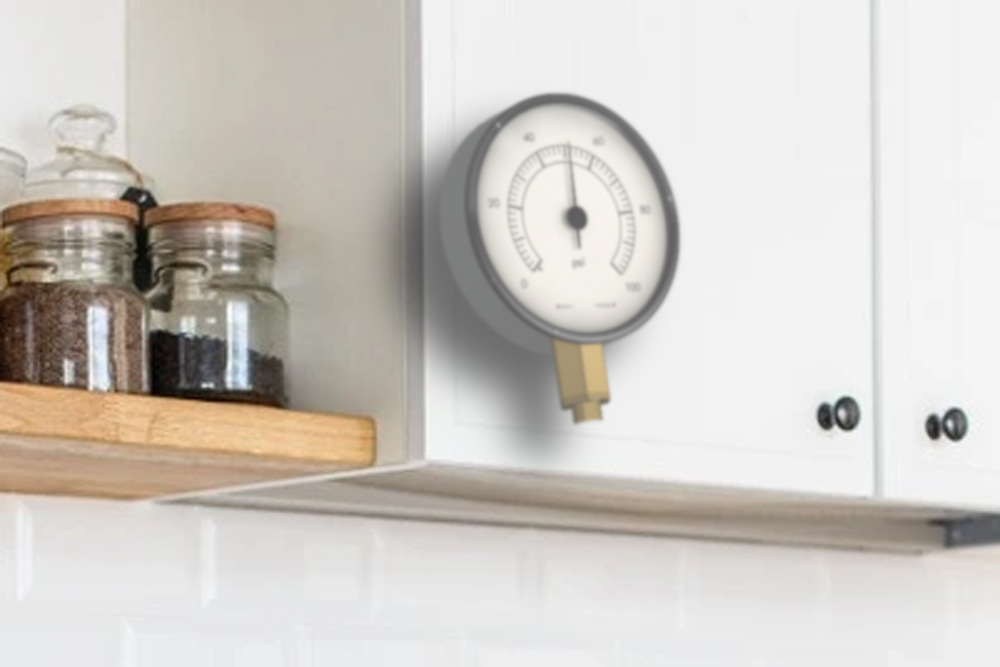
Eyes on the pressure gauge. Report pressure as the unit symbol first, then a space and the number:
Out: psi 50
